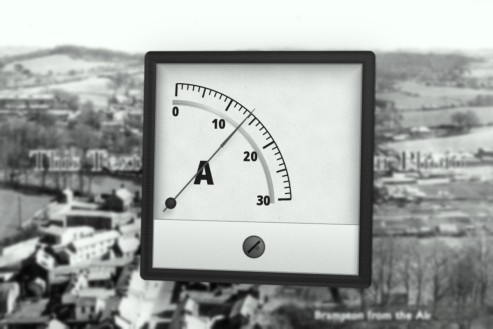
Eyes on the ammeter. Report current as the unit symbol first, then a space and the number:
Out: A 14
